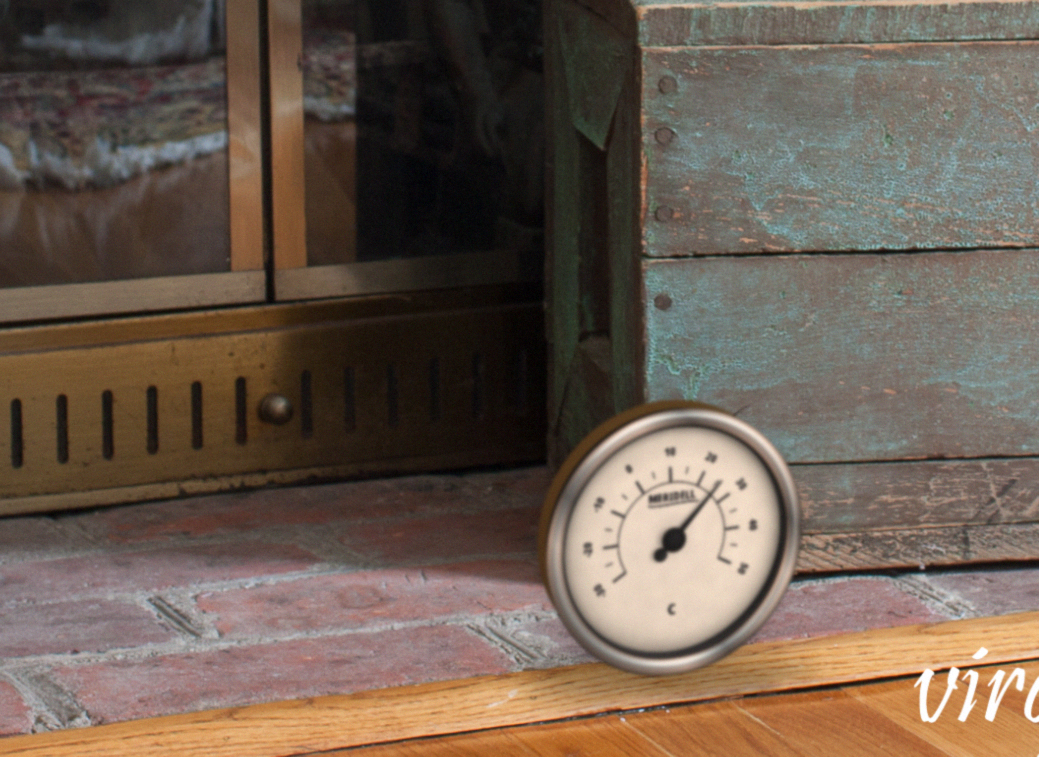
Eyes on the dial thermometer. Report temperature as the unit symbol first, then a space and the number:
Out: °C 25
